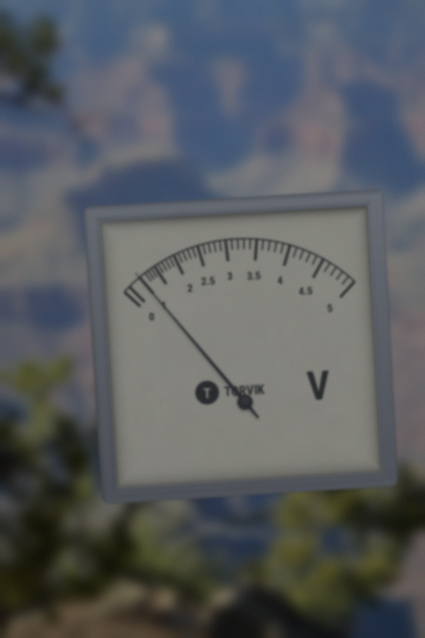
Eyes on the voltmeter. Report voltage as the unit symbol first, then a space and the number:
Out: V 1
